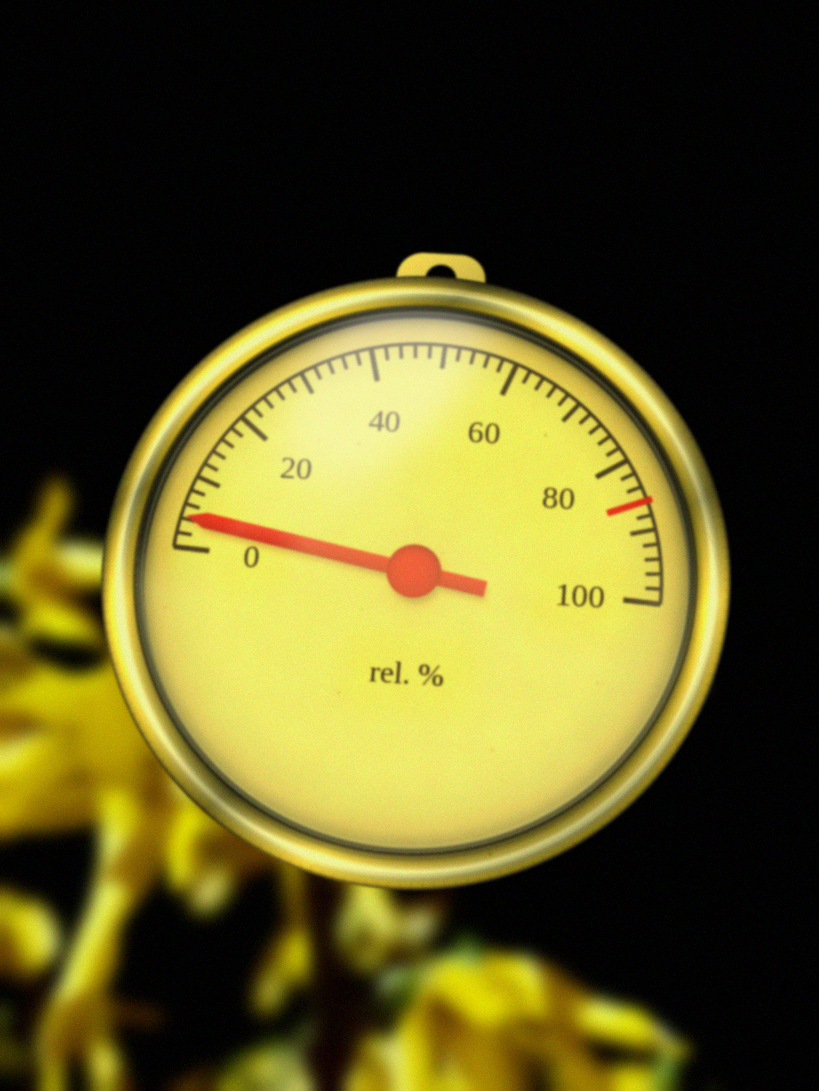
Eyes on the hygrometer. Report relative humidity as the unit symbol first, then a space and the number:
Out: % 4
